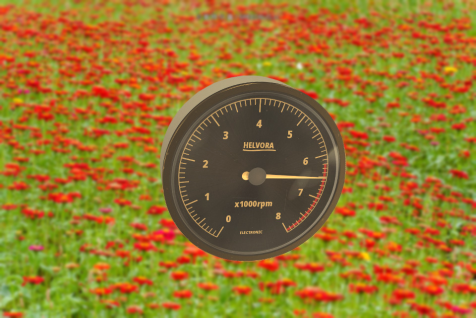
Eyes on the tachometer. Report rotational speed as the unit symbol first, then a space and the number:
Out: rpm 6500
